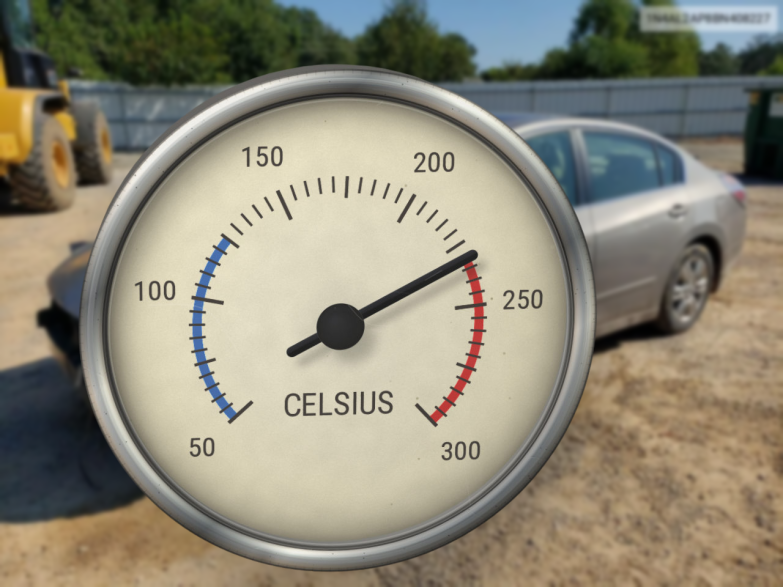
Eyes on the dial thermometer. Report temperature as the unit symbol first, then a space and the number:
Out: °C 230
